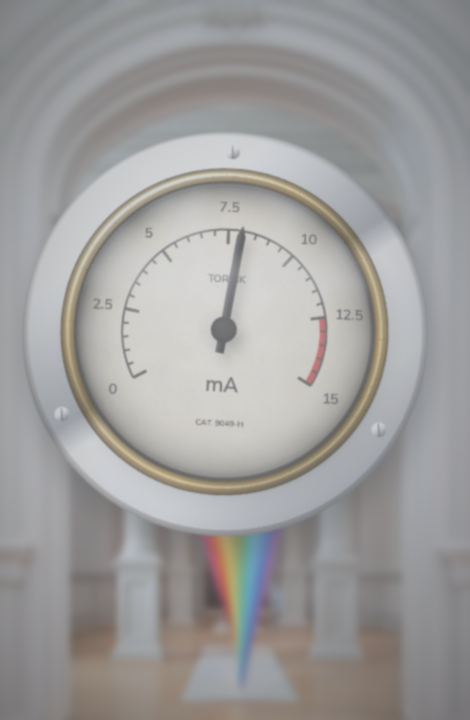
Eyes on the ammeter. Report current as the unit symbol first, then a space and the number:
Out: mA 8
